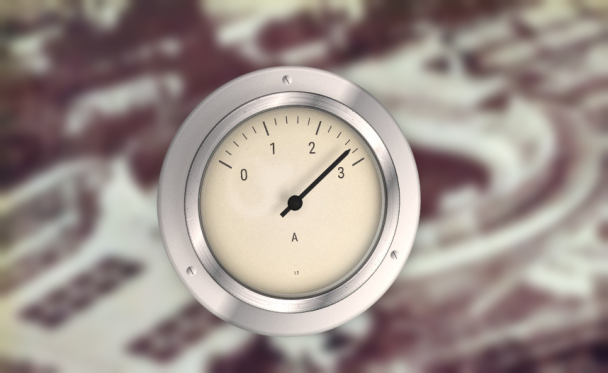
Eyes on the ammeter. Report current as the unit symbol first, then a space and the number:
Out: A 2.7
